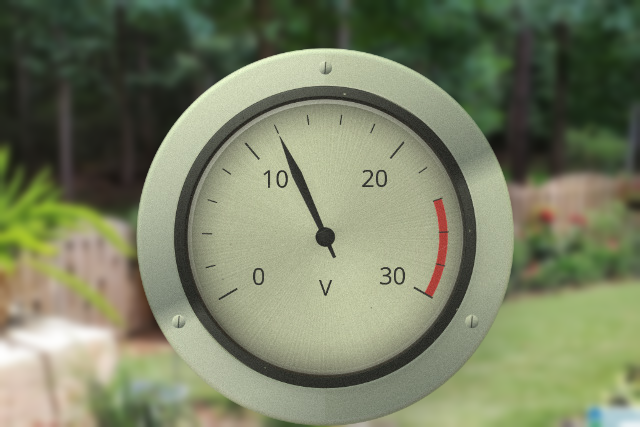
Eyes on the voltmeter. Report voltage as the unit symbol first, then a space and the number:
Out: V 12
